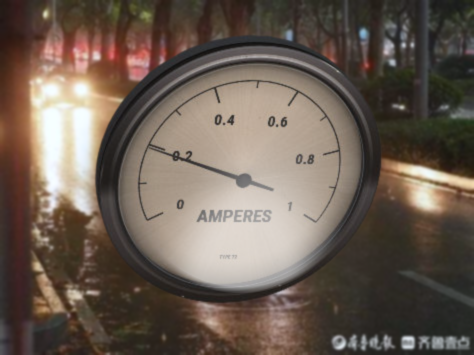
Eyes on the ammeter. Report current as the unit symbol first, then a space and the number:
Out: A 0.2
